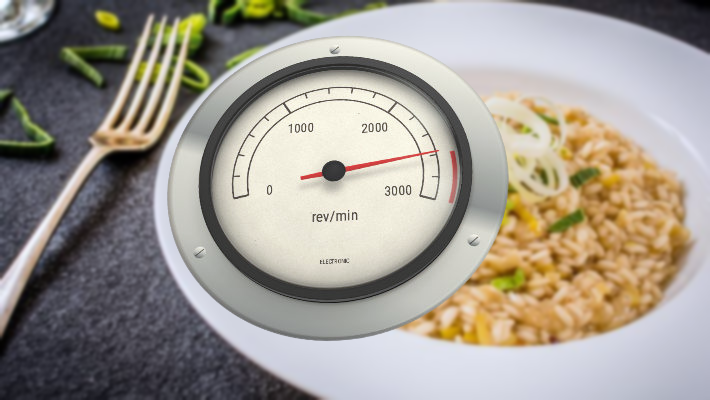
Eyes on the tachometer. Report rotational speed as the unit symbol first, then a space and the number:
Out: rpm 2600
